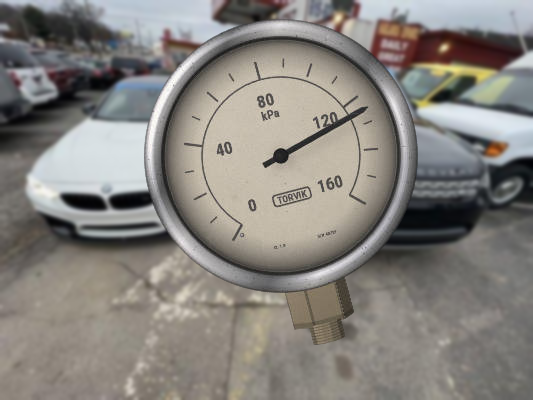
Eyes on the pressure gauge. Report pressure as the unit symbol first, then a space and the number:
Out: kPa 125
